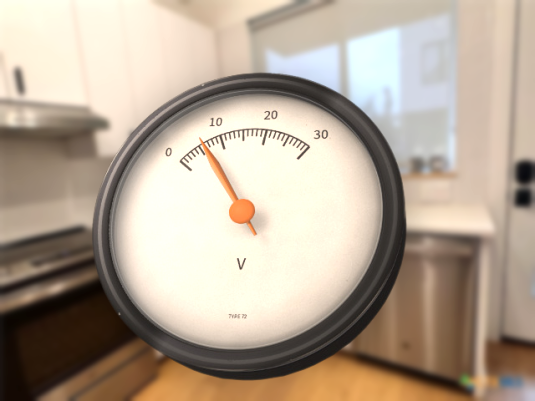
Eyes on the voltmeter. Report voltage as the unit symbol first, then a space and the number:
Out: V 6
